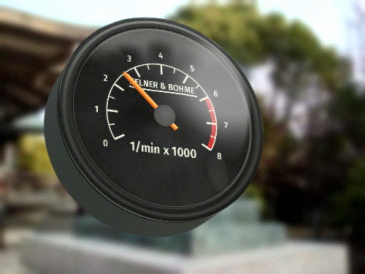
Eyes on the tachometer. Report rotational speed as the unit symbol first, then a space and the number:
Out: rpm 2500
